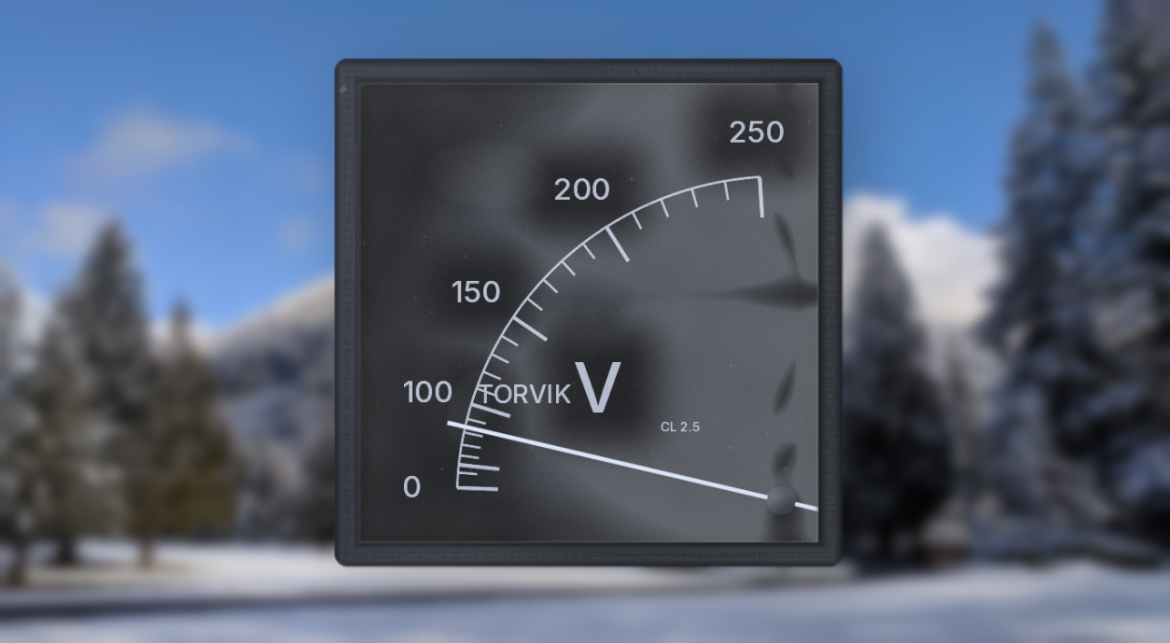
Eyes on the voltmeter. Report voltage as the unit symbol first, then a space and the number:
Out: V 85
